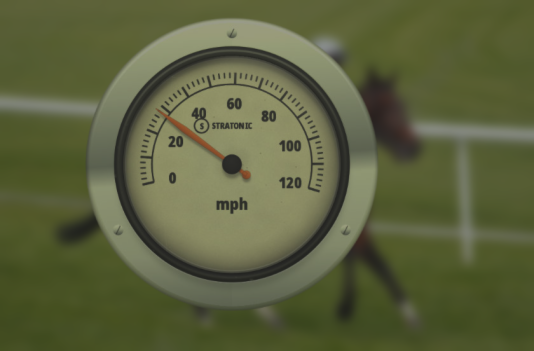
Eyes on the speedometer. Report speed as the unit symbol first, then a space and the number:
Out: mph 28
